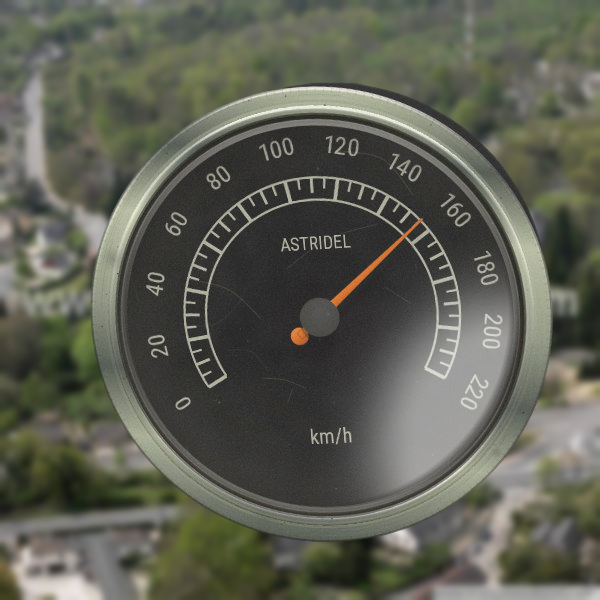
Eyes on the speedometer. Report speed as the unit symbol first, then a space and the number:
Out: km/h 155
